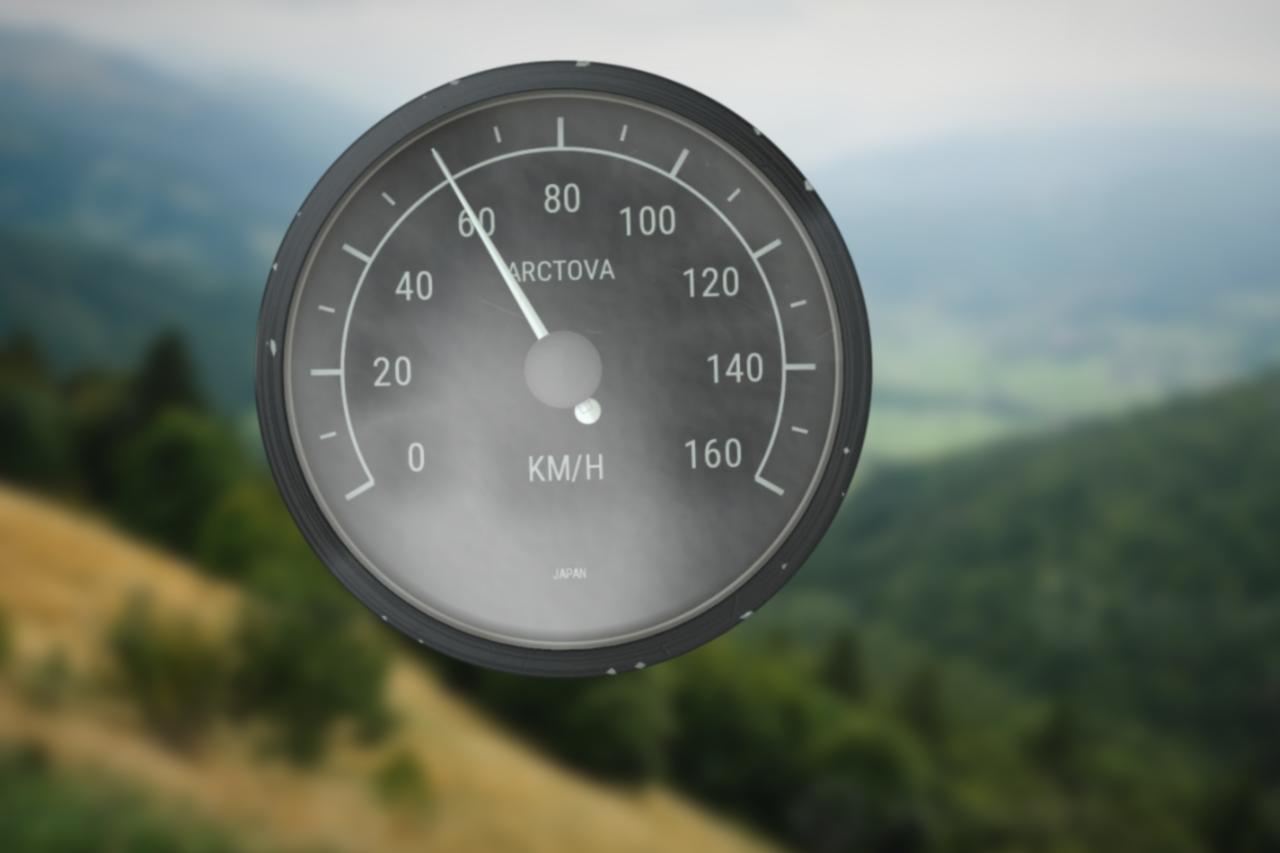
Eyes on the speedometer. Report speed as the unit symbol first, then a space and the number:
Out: km/h 60
